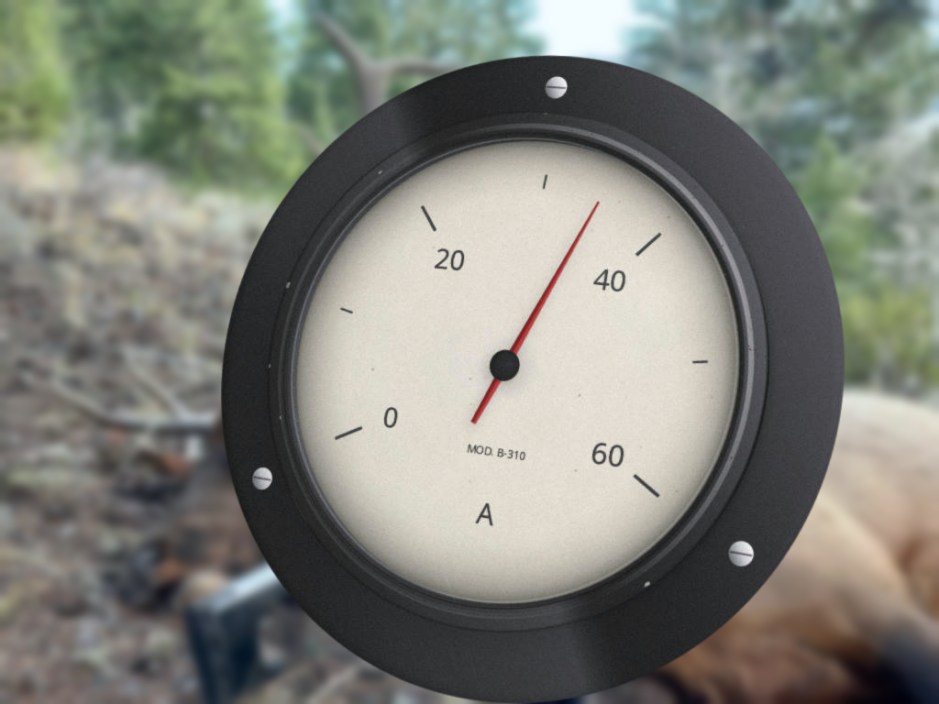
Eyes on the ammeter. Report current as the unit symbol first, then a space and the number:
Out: A 35
